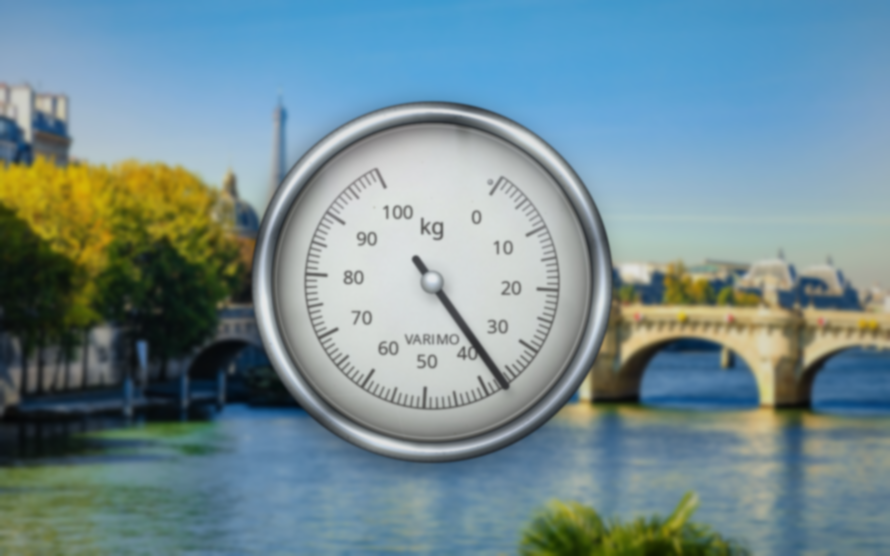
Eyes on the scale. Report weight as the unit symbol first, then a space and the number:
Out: kg 37
